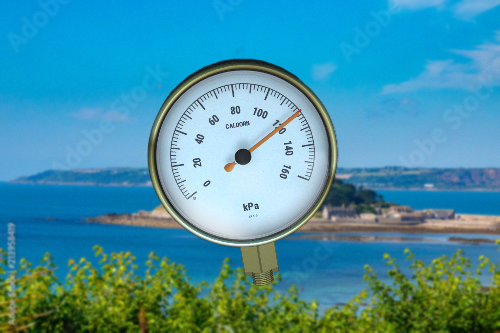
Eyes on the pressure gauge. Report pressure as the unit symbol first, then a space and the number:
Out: kPa 120
